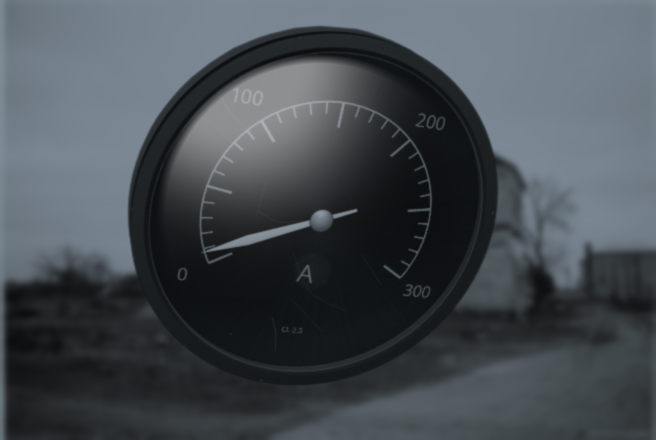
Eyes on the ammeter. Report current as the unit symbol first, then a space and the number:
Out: A 10
